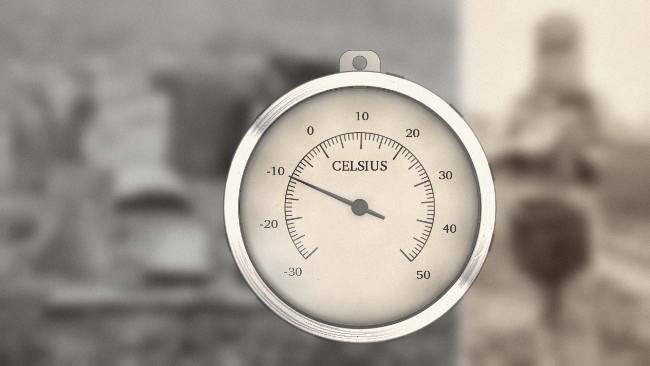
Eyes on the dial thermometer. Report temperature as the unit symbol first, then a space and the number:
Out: °C -10
